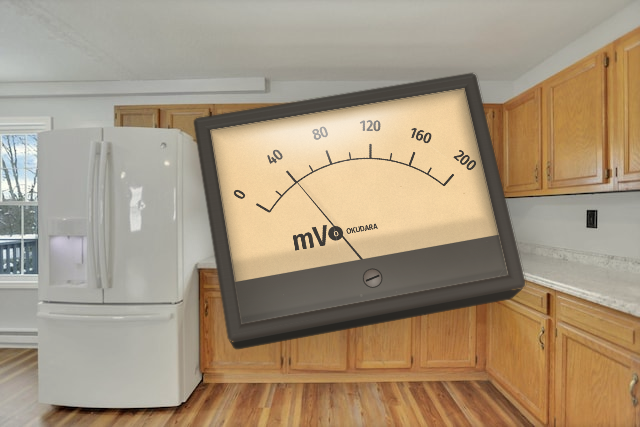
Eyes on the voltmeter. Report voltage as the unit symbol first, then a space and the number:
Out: mV 40
